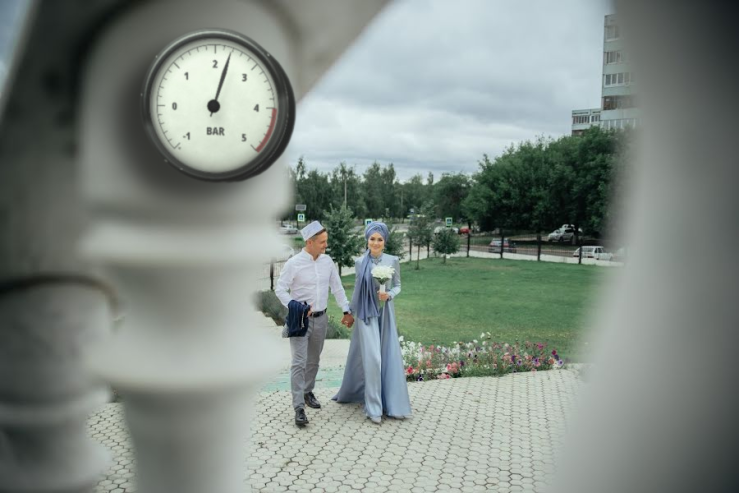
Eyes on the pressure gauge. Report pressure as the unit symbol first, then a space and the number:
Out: bar 2.4
